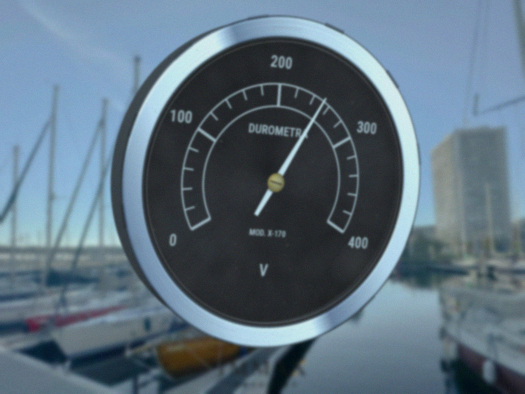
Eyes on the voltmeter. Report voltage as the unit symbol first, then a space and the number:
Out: V 250
